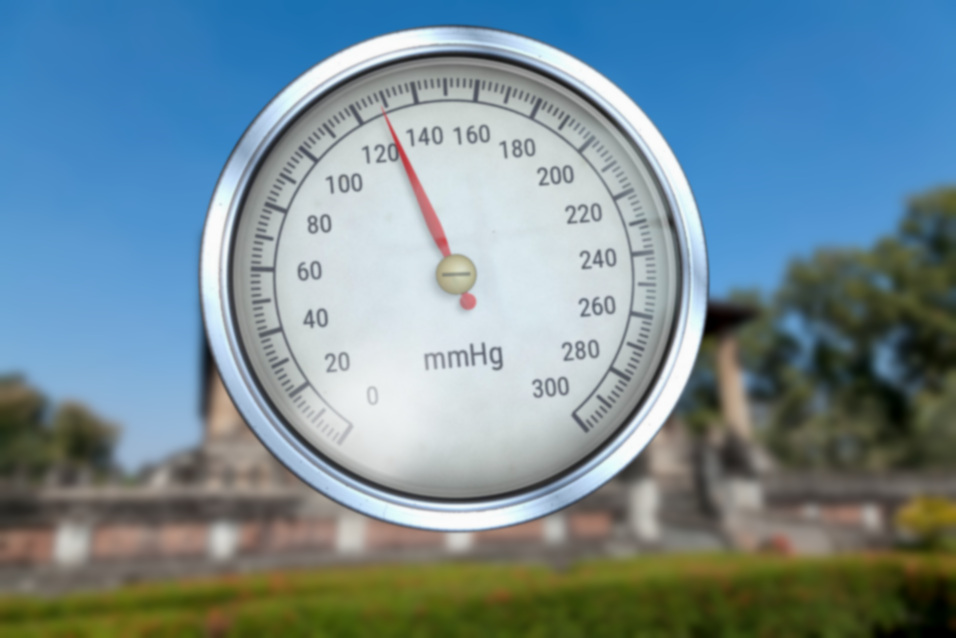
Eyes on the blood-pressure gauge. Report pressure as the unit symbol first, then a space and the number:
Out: mmHg 128
